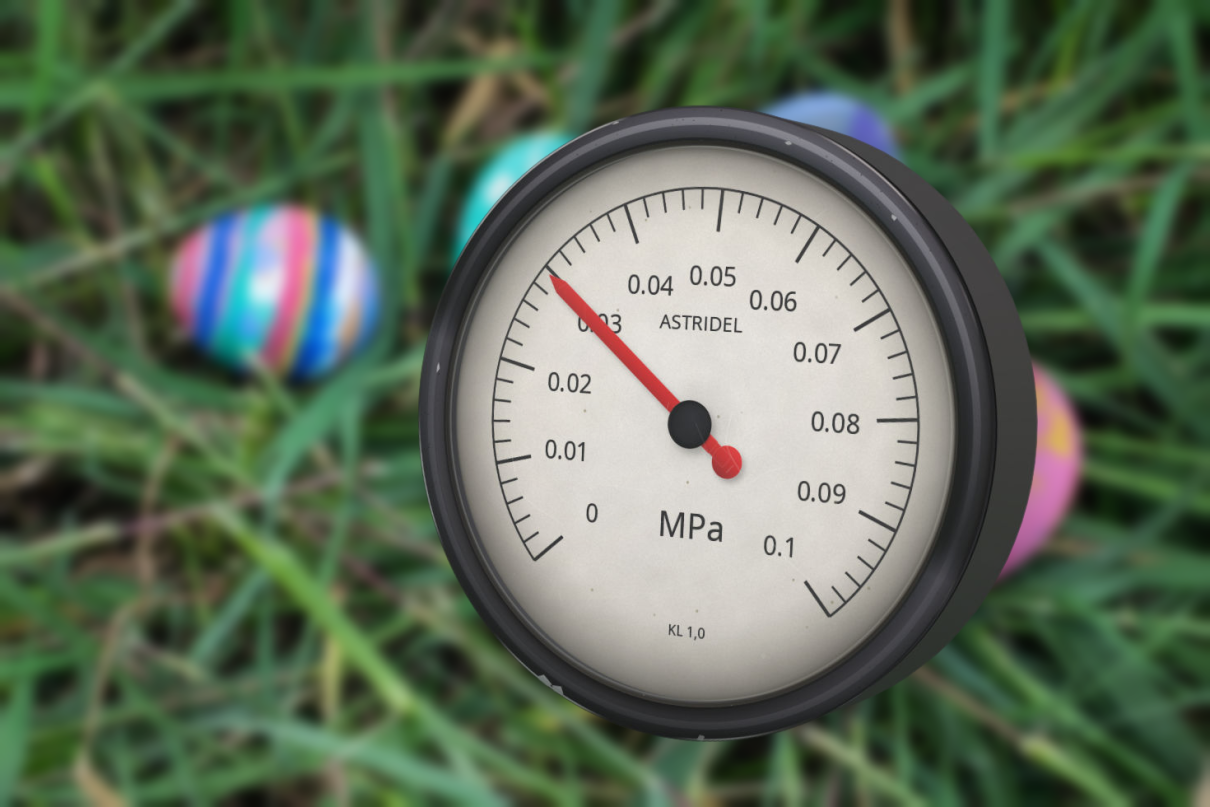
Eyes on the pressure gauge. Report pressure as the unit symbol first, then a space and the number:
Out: MPa 0.03
